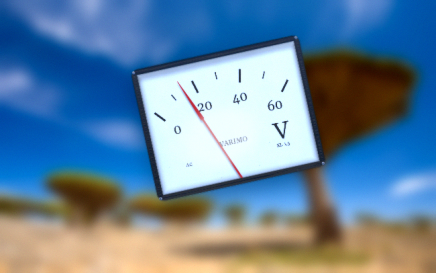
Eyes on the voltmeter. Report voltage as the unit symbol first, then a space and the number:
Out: V 15
